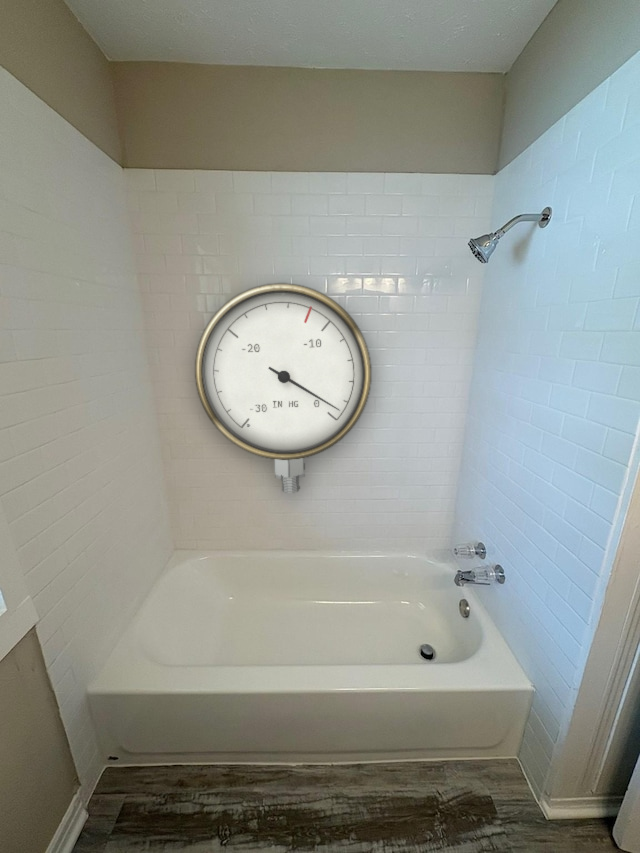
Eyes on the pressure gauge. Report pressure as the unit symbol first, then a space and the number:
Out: inHg -1
